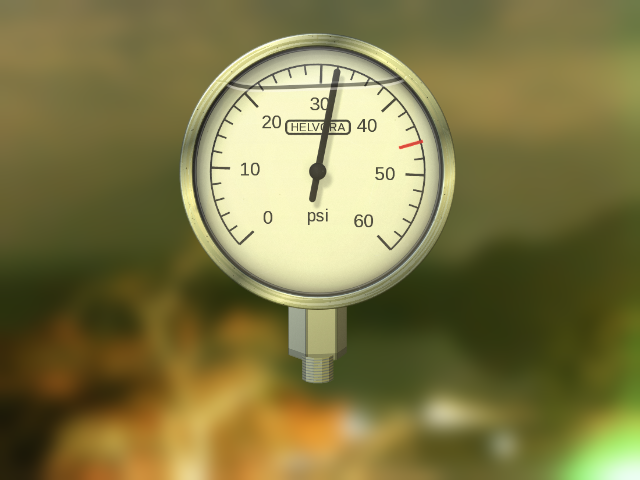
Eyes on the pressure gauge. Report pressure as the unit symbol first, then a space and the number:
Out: psi 32
